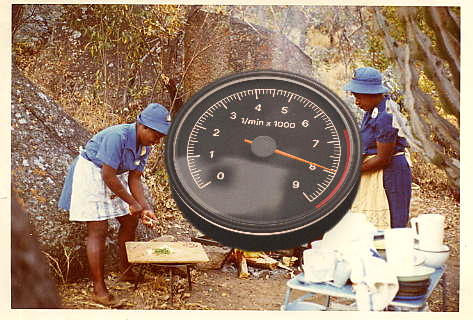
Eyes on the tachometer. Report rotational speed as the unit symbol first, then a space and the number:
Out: rpm 8000
